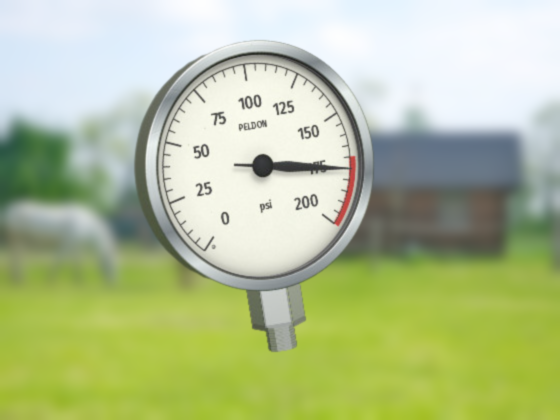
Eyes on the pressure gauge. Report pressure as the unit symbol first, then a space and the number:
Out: psi 175
